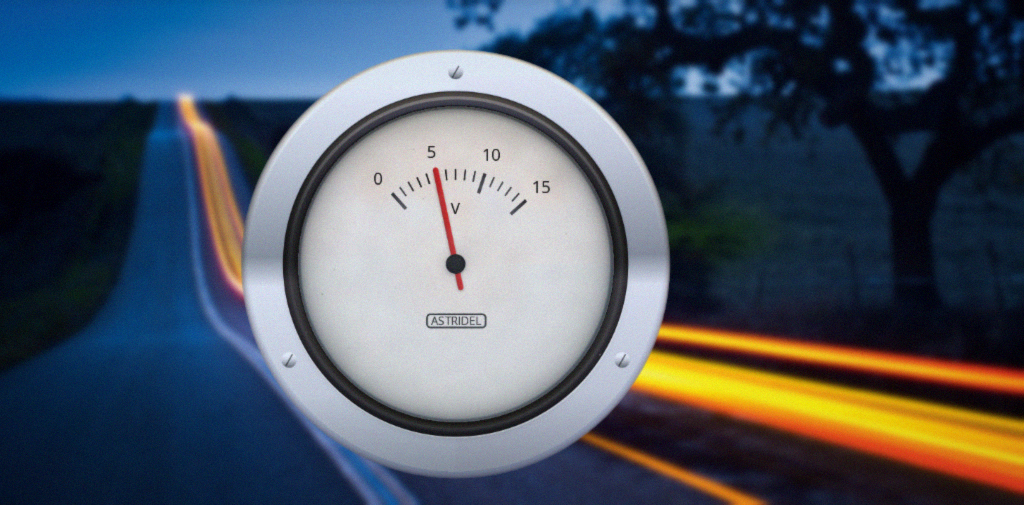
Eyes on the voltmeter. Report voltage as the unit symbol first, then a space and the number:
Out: V 5
